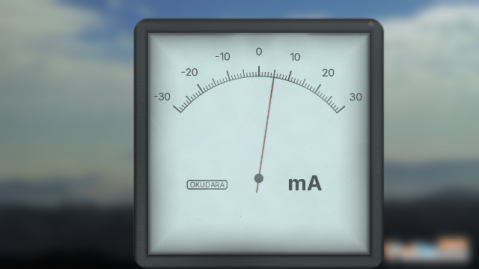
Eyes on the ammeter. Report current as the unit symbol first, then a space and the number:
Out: mA 5
